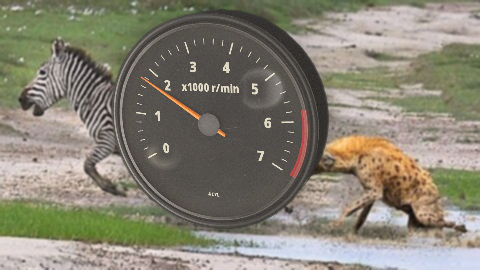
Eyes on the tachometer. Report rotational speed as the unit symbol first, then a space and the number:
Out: rpm 1800
